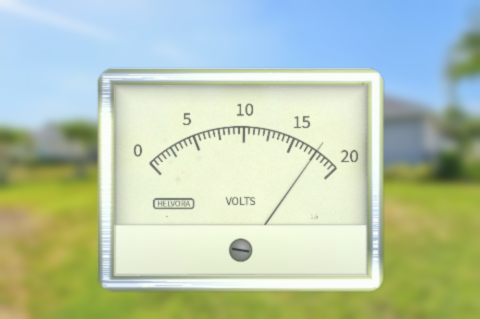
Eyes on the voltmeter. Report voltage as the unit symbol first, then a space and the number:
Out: V 17.5
